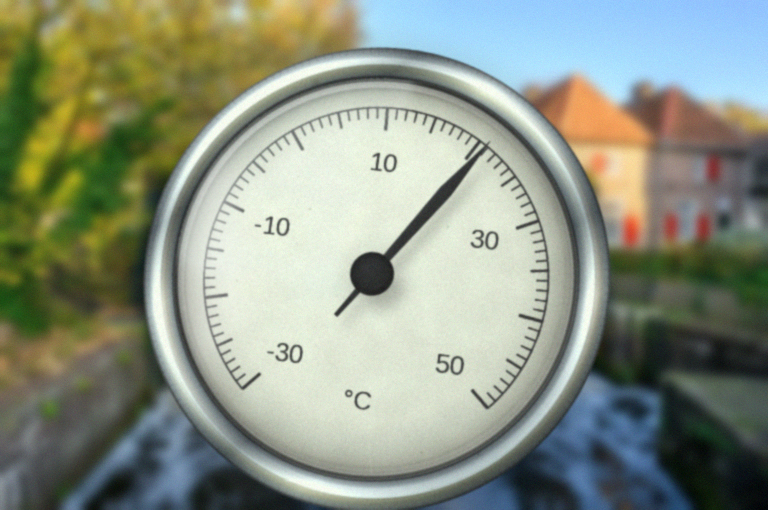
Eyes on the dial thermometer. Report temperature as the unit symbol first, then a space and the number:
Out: °C 21
